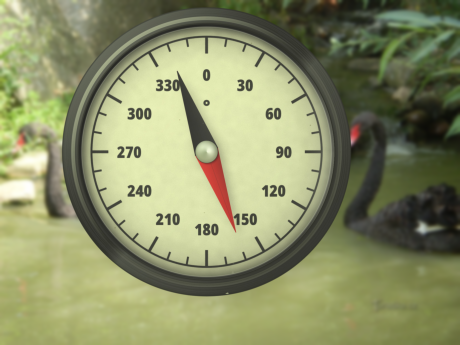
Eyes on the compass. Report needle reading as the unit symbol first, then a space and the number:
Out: ° 160
